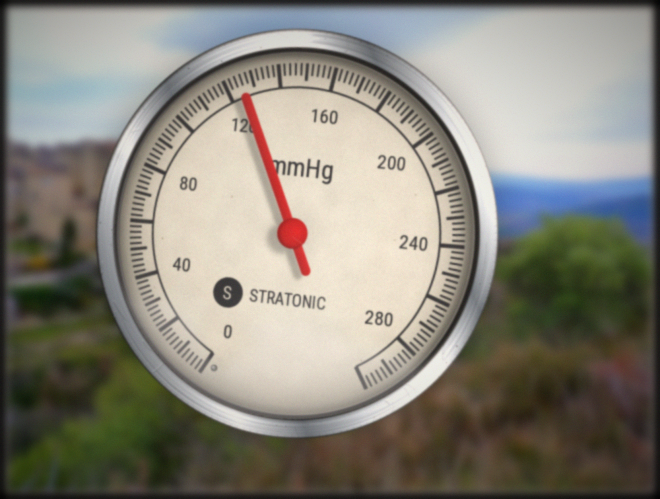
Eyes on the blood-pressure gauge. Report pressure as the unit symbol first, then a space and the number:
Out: mmHg 126
